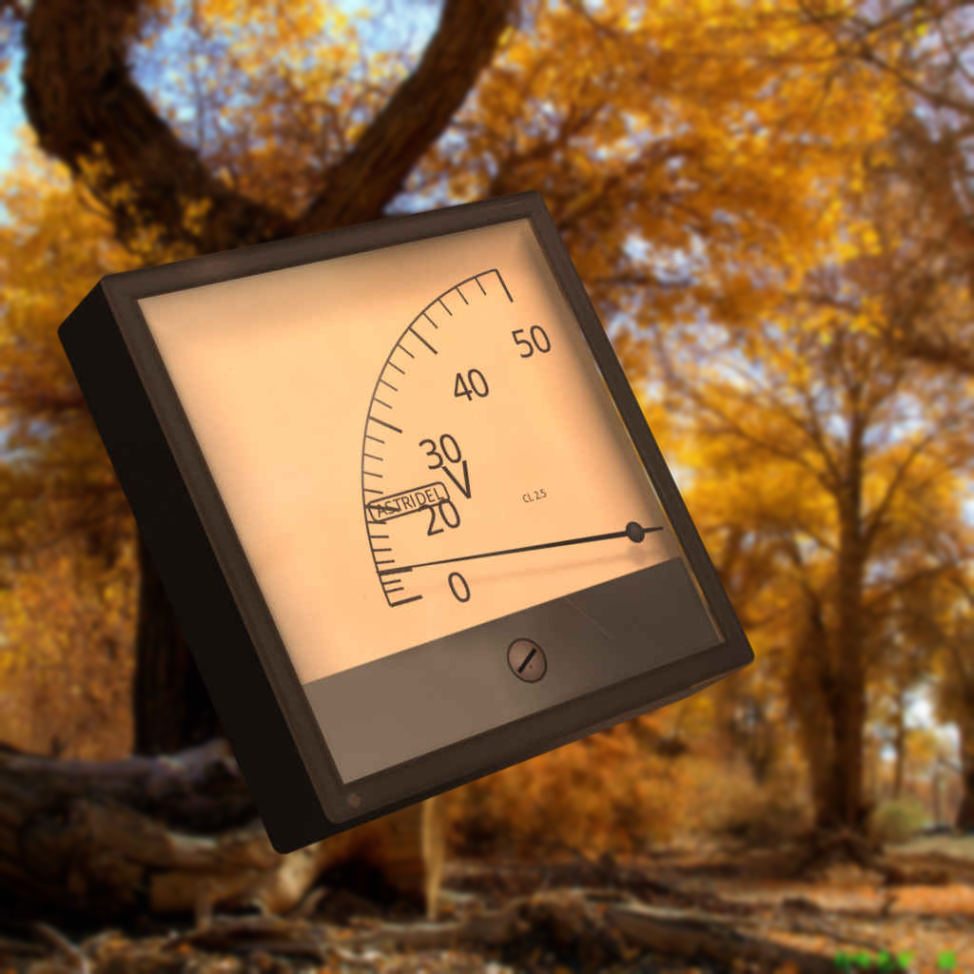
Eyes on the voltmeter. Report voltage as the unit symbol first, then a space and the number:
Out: V 10
